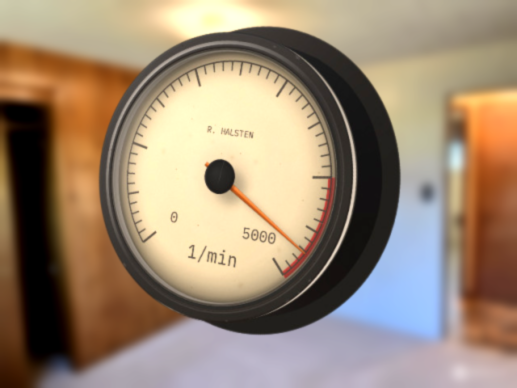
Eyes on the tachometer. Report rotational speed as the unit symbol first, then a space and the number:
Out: rpm 4700
